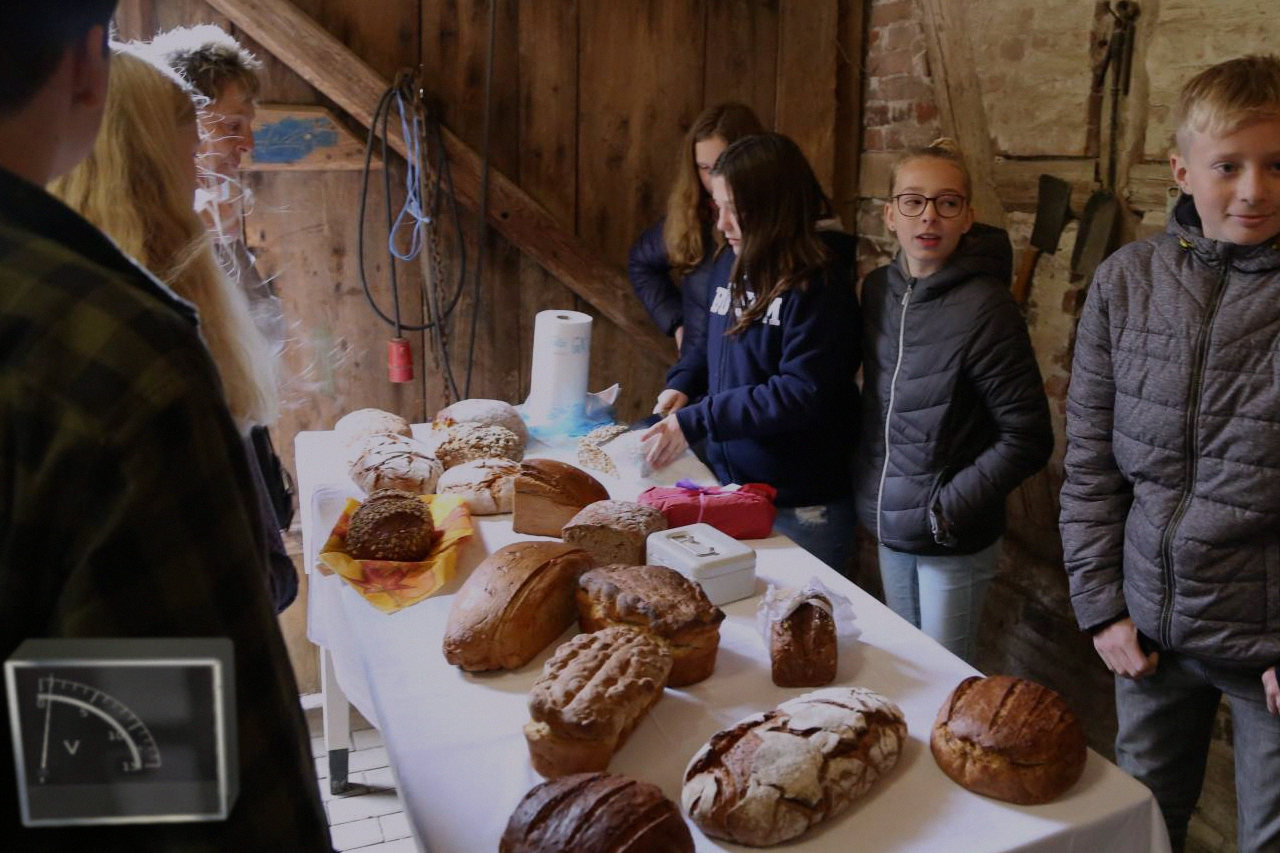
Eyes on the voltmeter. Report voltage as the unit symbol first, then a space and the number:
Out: V 1
